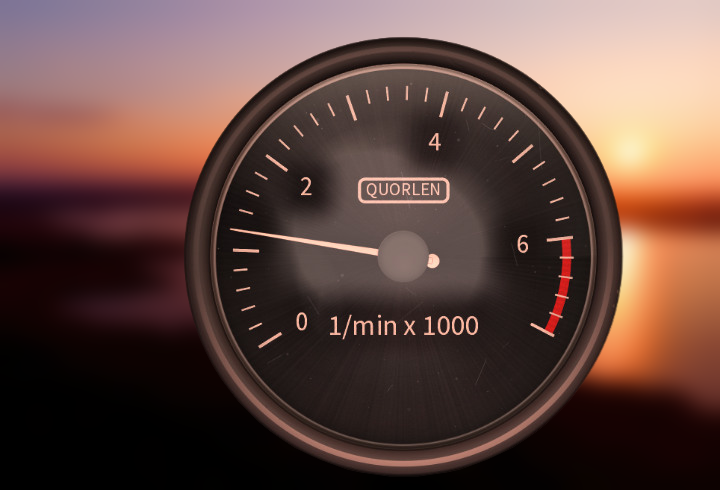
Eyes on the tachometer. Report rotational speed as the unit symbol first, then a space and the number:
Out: rpm 1200
